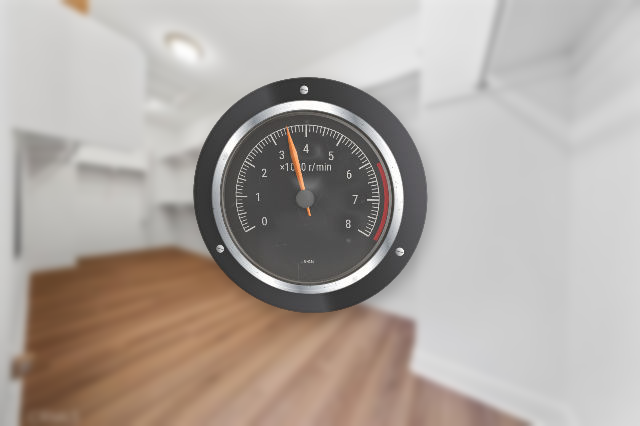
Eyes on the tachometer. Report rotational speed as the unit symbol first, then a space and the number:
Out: rpm 3500
